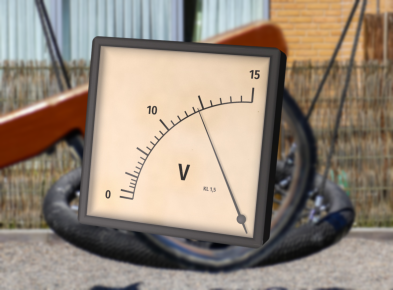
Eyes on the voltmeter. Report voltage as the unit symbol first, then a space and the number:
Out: V 12.25
